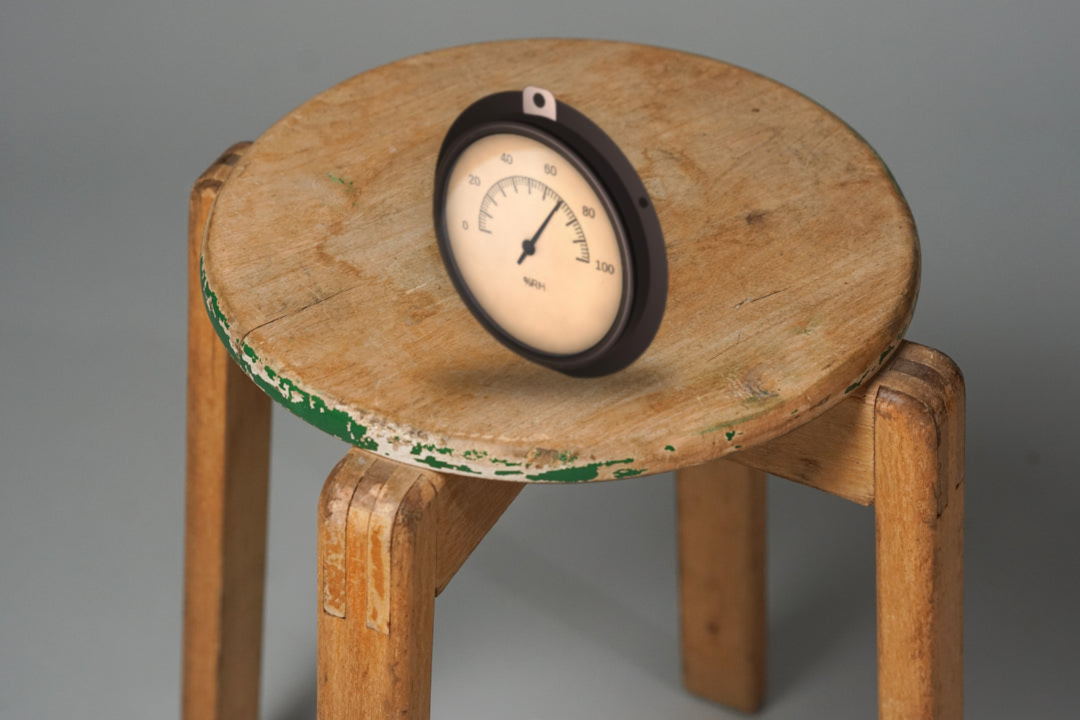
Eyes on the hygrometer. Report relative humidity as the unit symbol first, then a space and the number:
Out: % 70
